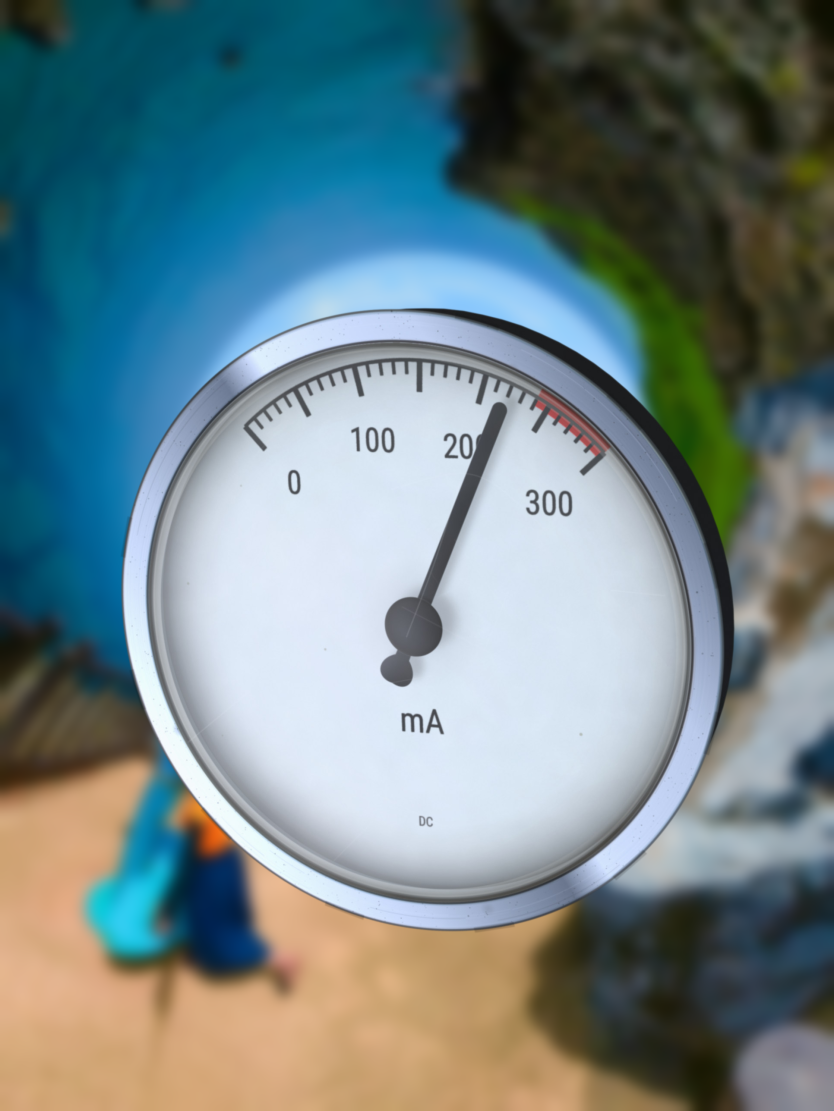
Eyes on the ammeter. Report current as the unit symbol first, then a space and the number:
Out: mA 220
